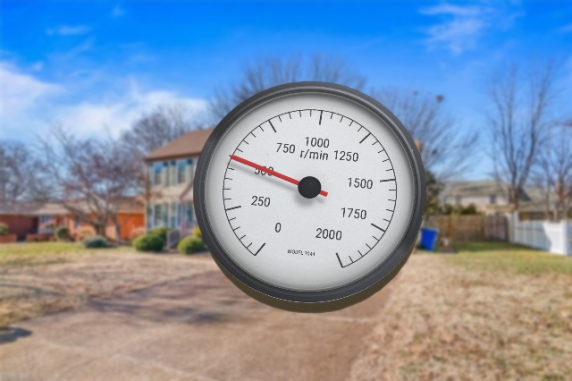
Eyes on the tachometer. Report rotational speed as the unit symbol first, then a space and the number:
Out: rpm 500
